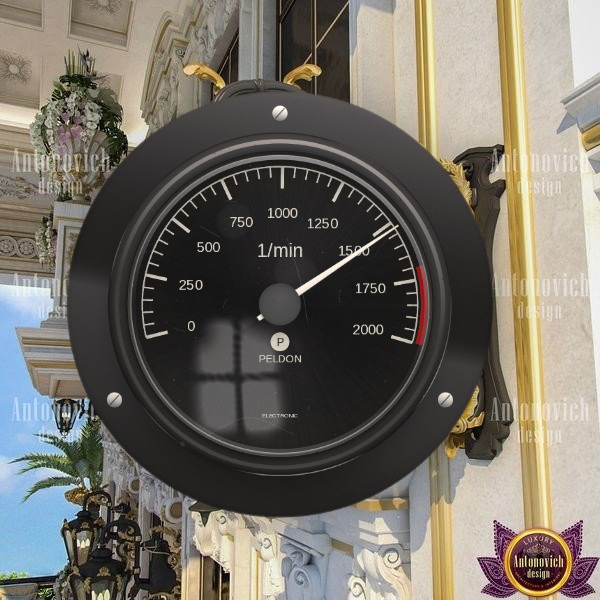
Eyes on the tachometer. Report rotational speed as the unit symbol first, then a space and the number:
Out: rpm 1525
